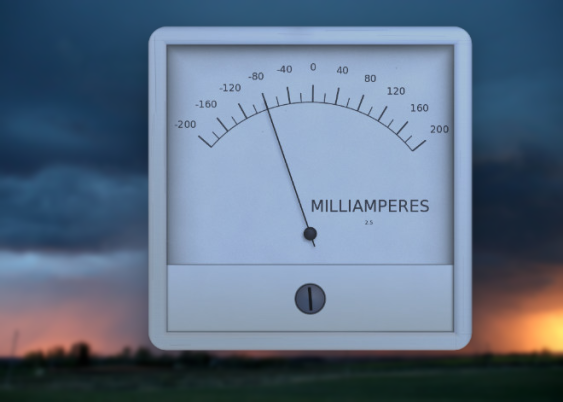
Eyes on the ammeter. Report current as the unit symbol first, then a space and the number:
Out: mA -80
